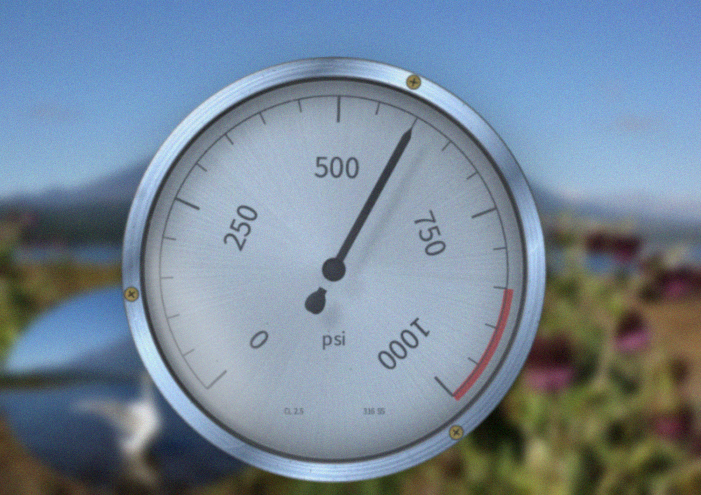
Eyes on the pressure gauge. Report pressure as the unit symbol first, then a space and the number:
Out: psi 600
